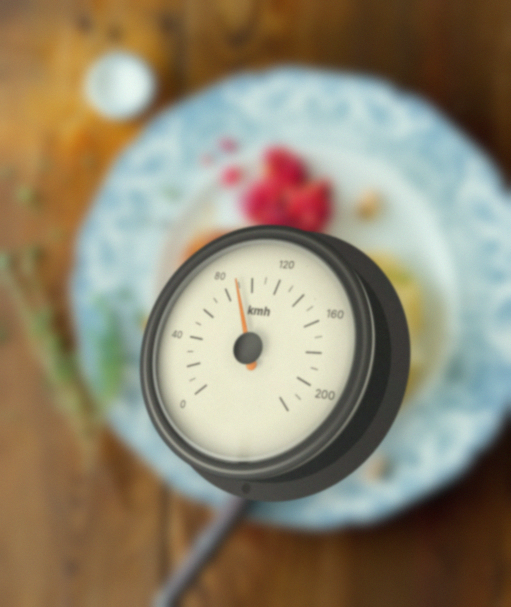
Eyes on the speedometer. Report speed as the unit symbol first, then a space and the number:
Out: km/h 90
